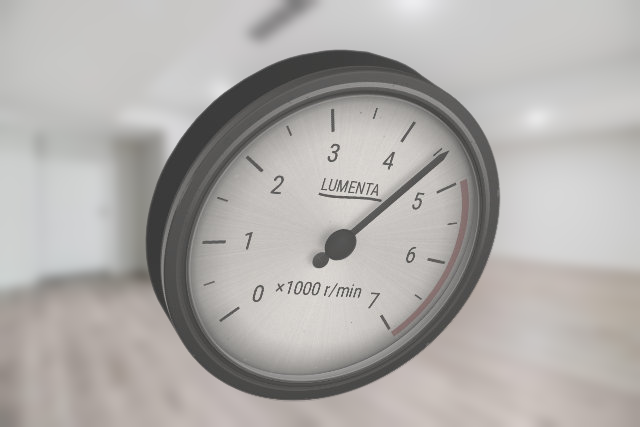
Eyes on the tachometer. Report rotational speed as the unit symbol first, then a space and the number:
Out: rpm 4500
